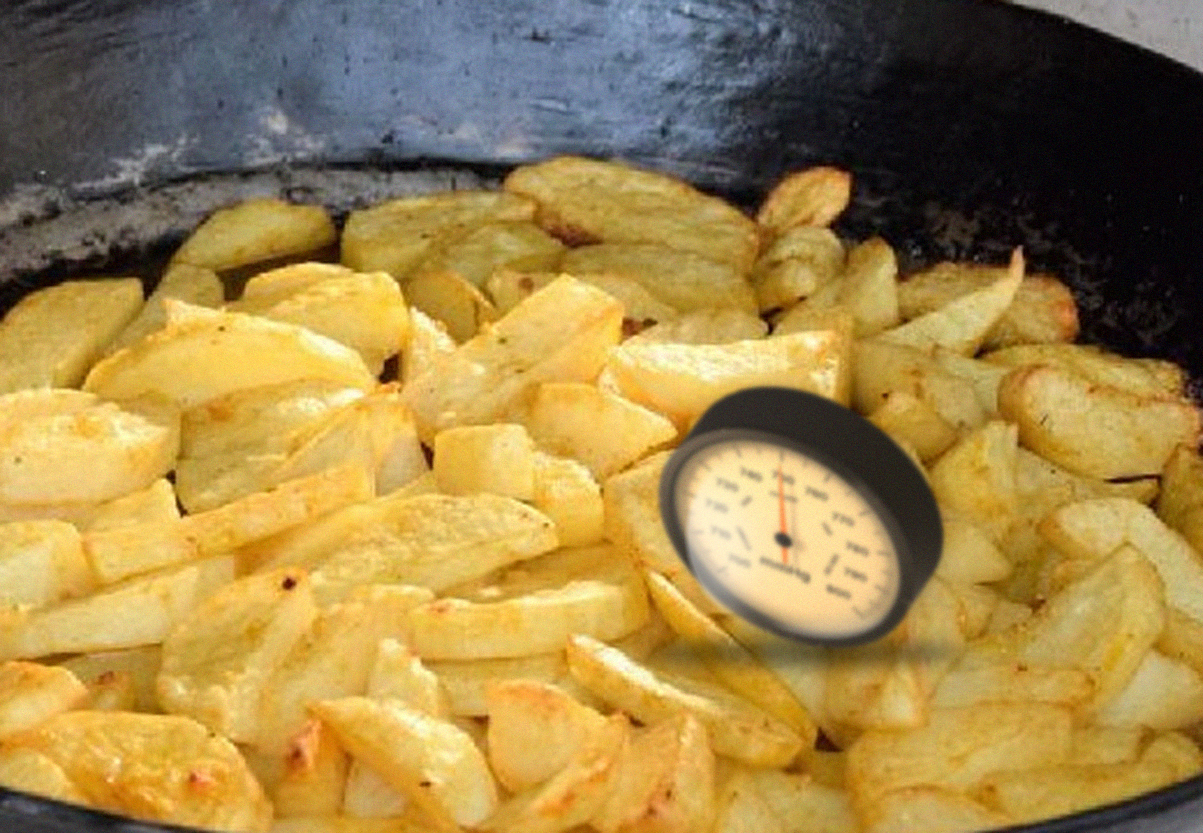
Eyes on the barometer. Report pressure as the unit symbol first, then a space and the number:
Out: mmHg 750
